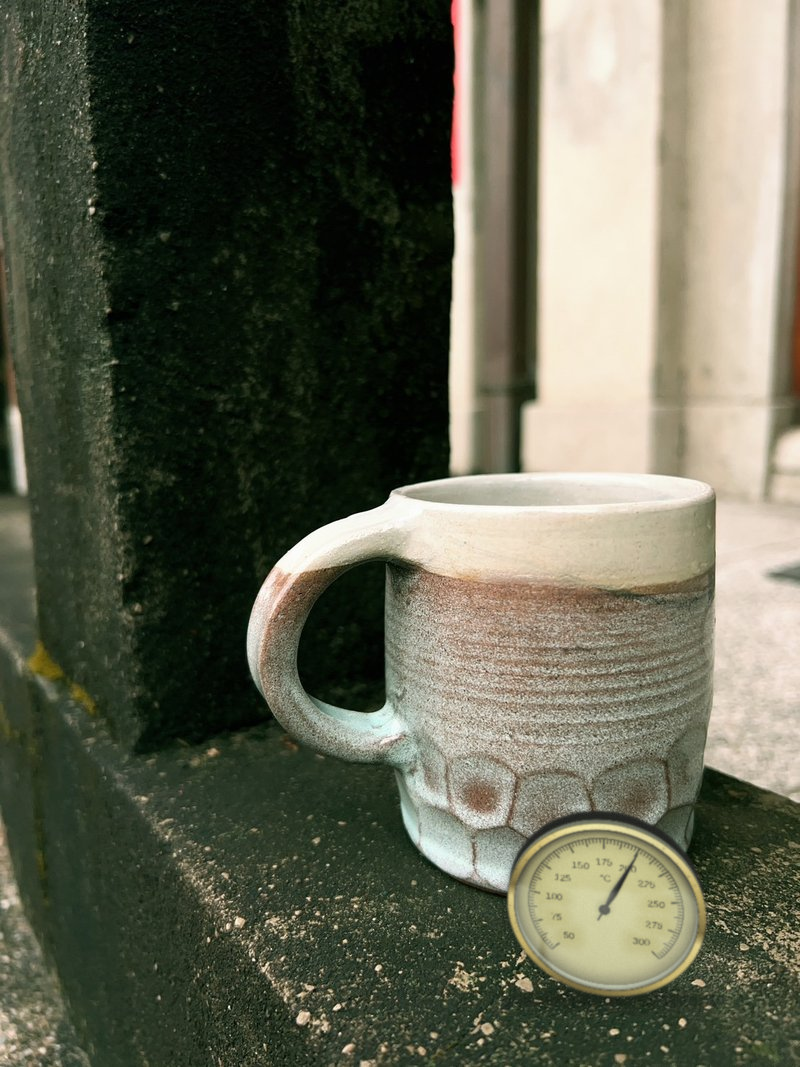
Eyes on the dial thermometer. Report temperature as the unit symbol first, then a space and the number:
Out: °C 200
